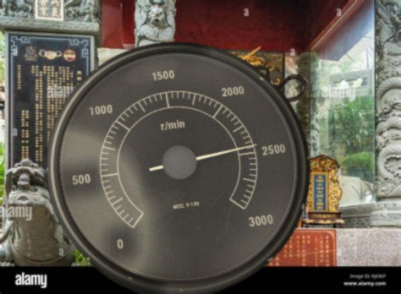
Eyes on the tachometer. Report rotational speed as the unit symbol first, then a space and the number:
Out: rpm 2450
